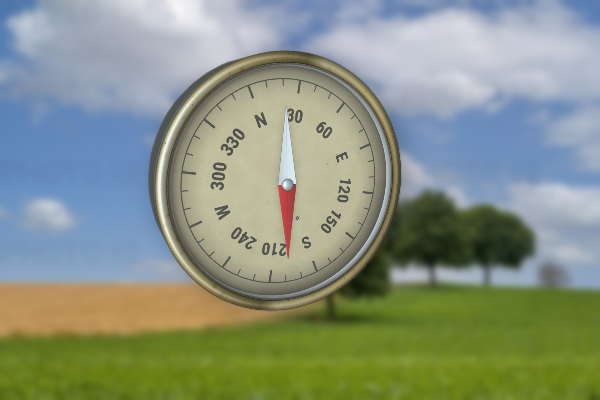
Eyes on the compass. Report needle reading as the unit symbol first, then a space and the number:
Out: ° 200
